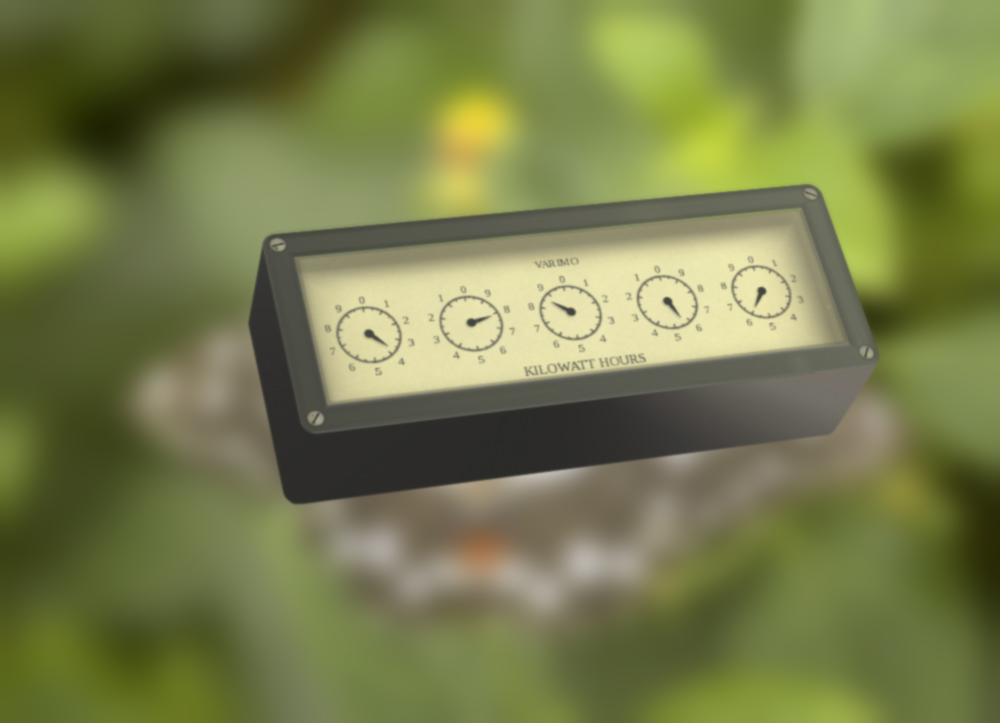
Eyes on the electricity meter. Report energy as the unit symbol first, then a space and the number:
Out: kWh 37856
